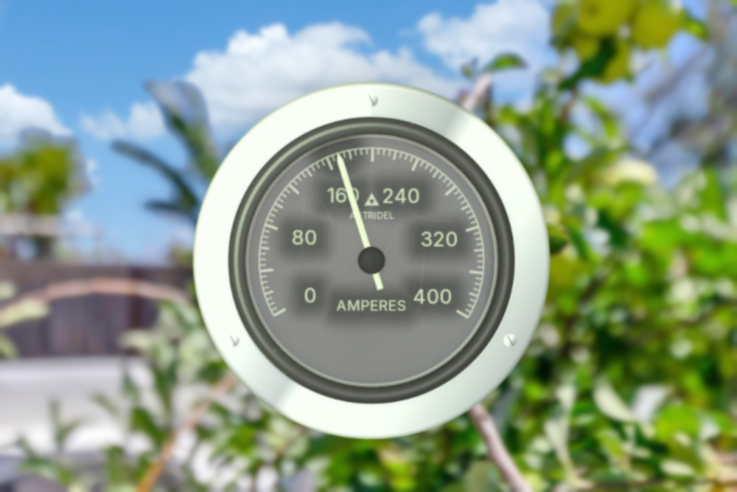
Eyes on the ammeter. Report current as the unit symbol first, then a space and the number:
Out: A 170
